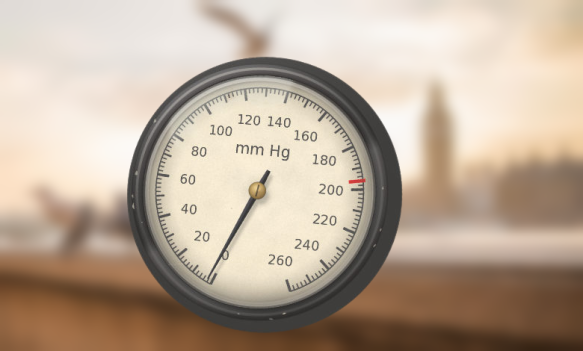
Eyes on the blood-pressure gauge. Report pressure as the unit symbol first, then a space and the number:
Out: mmHg 2
